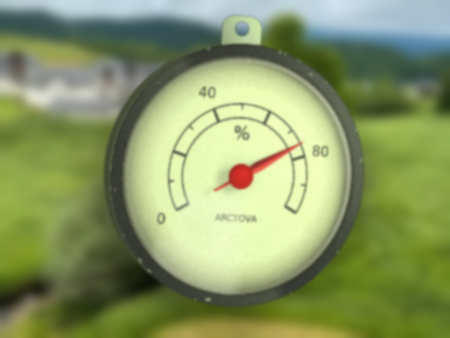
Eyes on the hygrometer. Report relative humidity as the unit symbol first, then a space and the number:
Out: % 75
